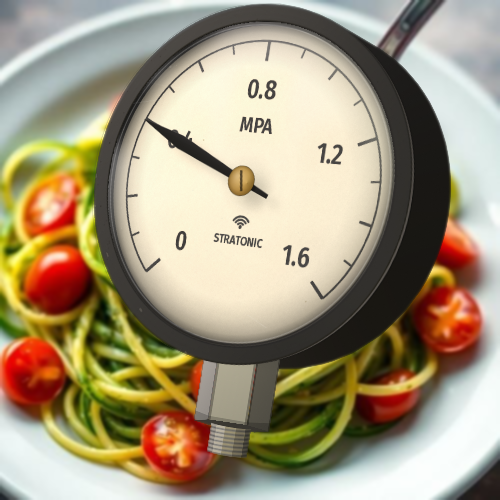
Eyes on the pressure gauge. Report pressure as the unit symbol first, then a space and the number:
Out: MPa 0.4
